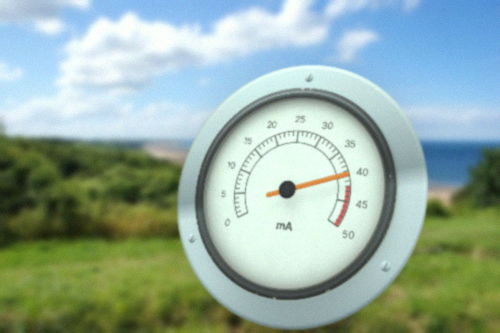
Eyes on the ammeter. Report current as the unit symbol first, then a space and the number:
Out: mA 40
